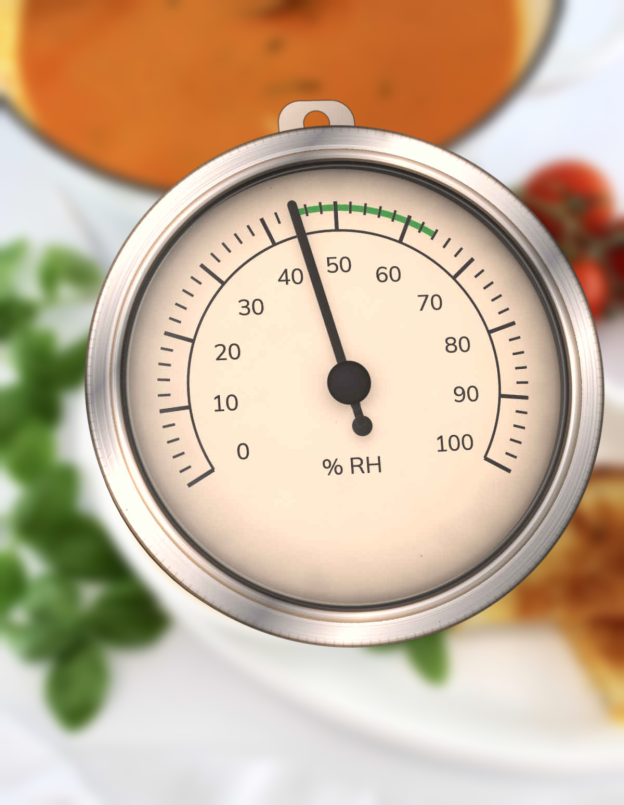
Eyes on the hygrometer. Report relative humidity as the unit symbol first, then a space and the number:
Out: % 44
